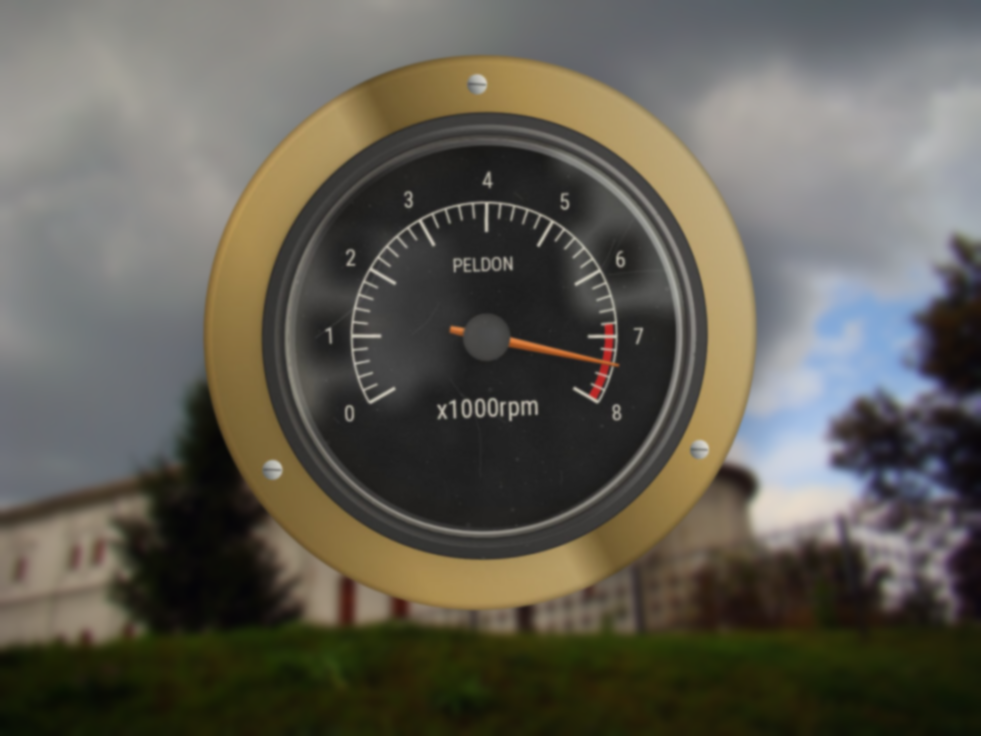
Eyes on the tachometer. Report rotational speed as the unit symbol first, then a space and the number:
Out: rpm 7400
